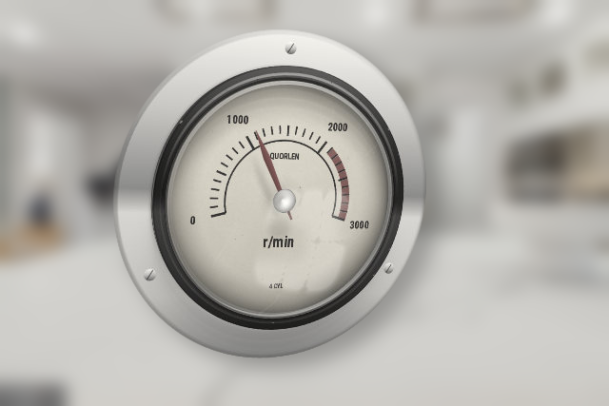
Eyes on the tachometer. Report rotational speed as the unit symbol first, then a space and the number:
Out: rpm 1100
